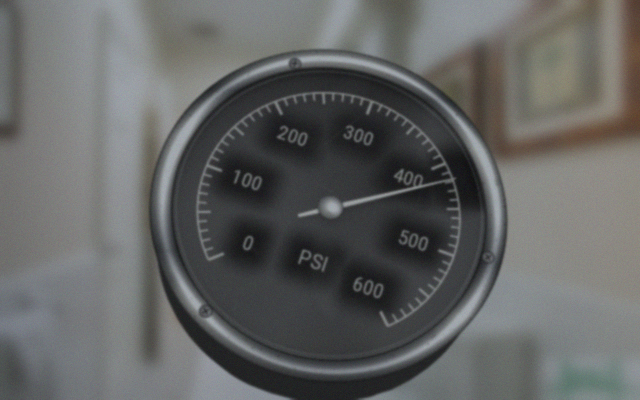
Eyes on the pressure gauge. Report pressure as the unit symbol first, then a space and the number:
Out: psi 420
